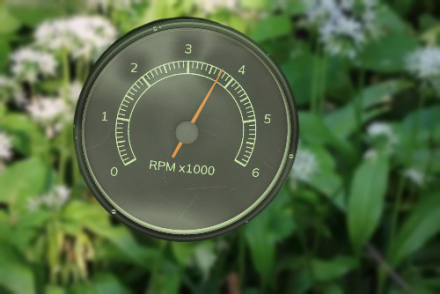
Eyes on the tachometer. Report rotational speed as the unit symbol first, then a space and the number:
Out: rpm 3700
